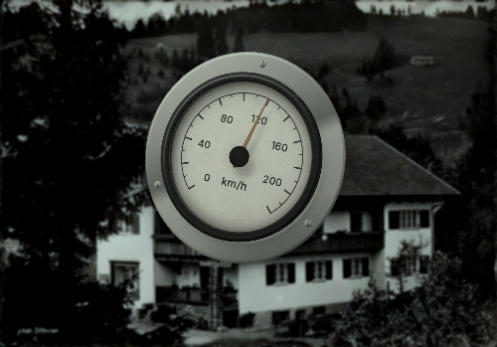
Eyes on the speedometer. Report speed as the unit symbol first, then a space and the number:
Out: km/h 120
